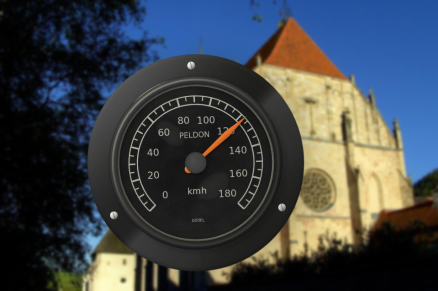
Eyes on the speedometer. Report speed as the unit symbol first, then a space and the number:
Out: km/h 122.5
